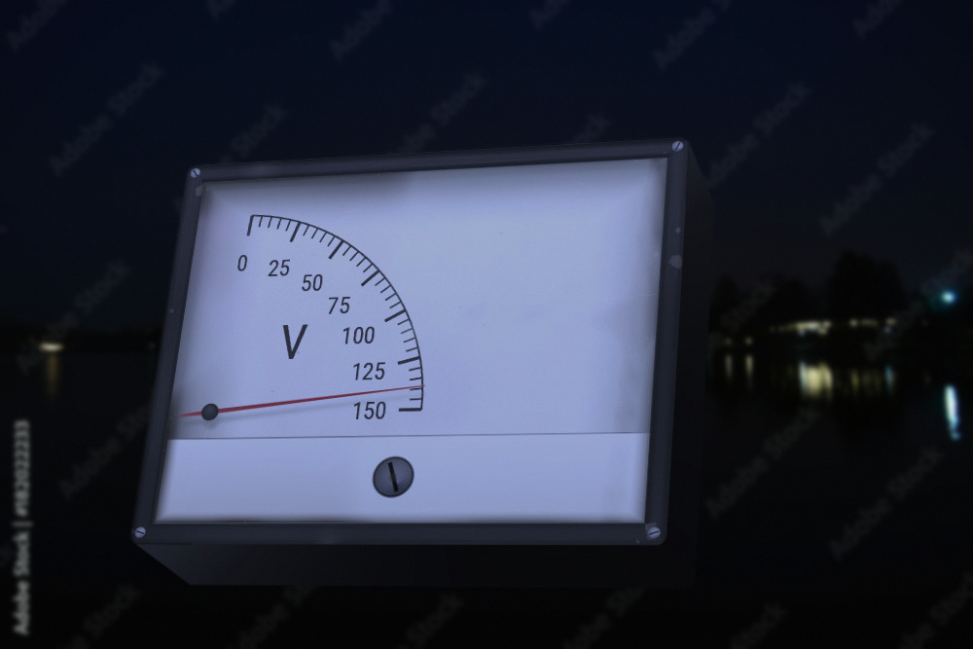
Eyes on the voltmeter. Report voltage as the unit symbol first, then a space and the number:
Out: V 140
